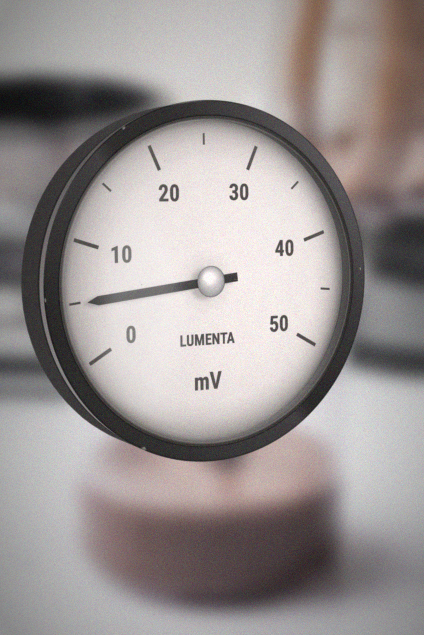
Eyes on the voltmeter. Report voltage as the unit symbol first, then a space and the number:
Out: mV 5
